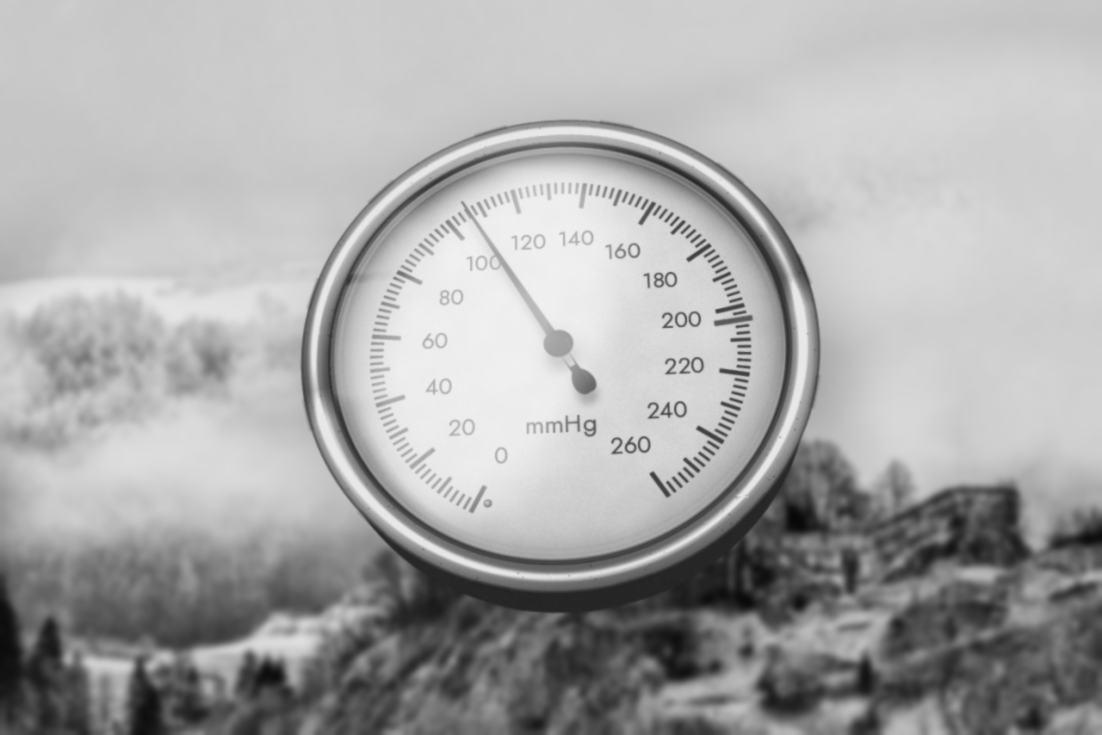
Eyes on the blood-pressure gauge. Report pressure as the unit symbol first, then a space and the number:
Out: mmHg 106
